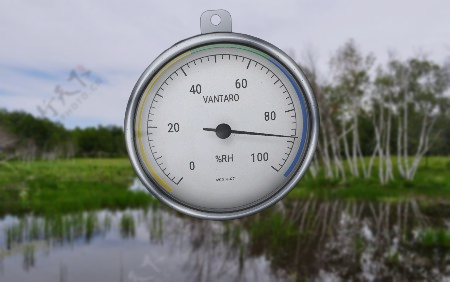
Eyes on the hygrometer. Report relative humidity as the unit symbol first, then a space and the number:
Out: % 88
